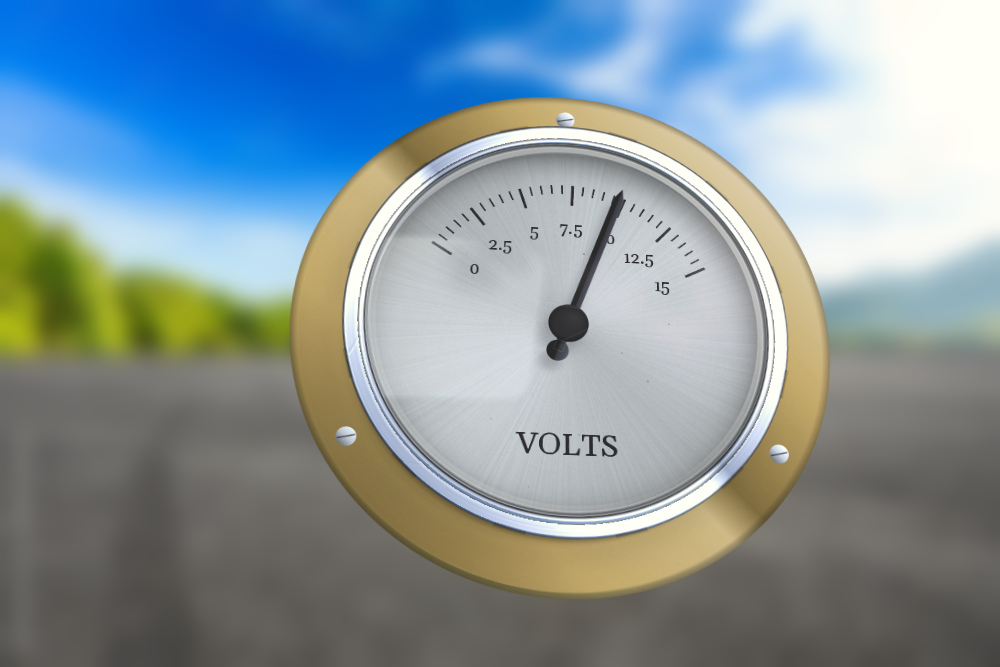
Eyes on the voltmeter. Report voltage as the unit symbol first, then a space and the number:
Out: V 9.75
